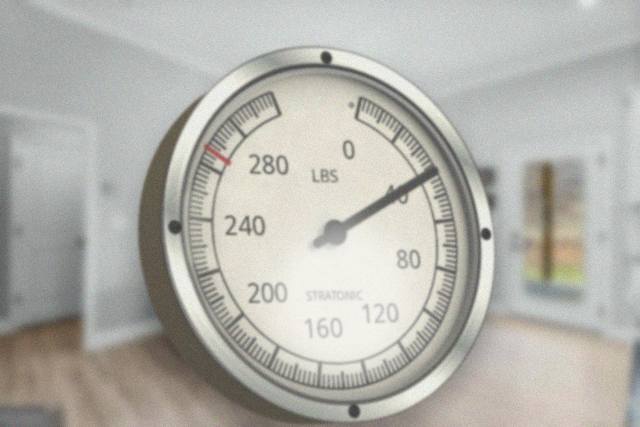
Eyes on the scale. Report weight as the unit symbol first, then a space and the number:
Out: lb 40
